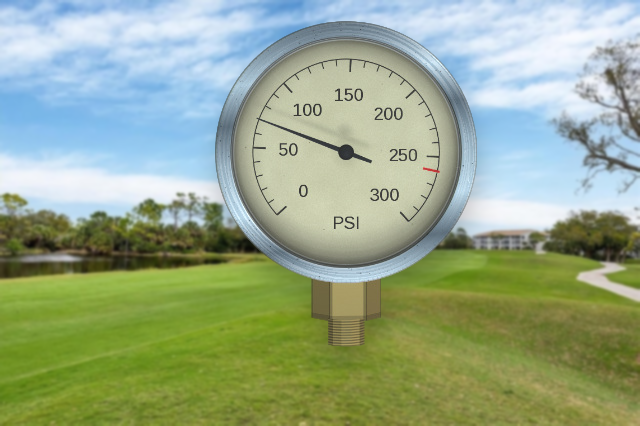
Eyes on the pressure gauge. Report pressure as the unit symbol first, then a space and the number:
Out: psi 70
